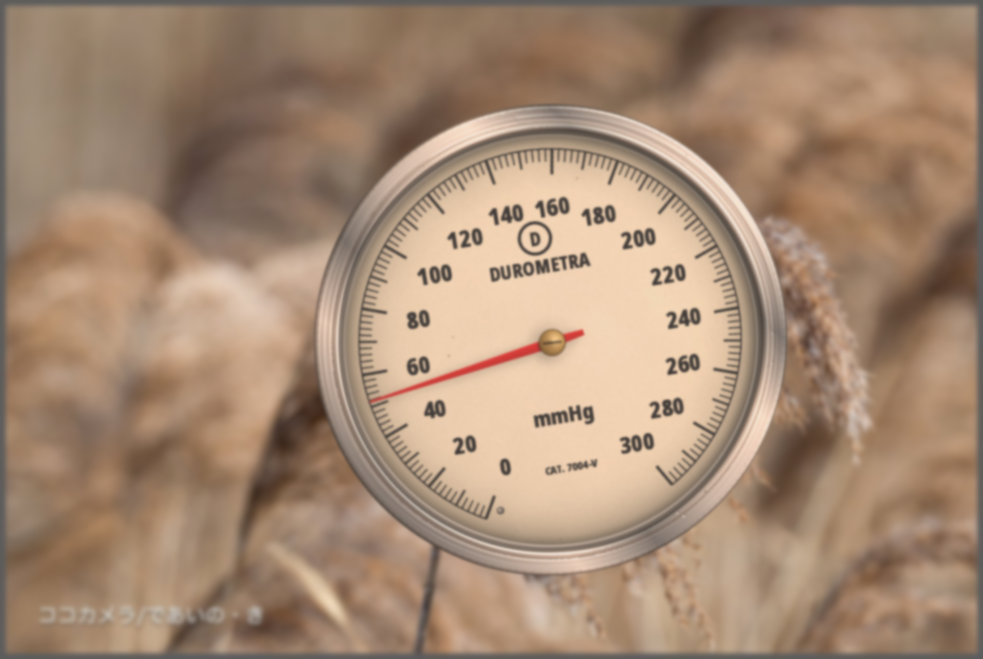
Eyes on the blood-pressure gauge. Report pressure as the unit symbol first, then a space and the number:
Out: mmHg 52
